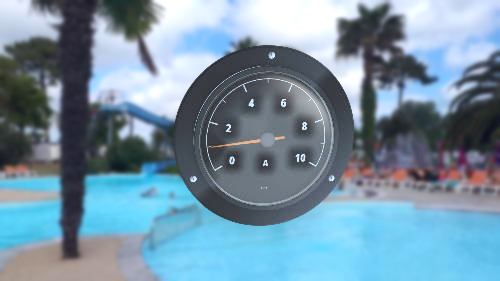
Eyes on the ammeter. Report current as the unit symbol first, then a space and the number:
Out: A 1
